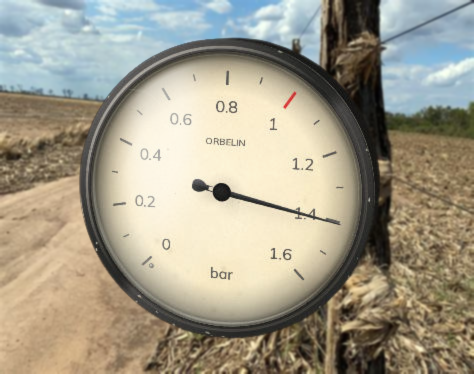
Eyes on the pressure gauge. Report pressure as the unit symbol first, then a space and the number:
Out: bar 1.4
